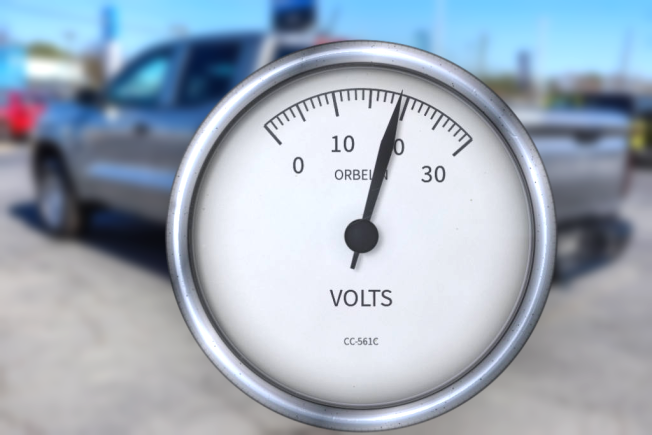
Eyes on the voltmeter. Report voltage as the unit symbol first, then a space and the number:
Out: V 19
